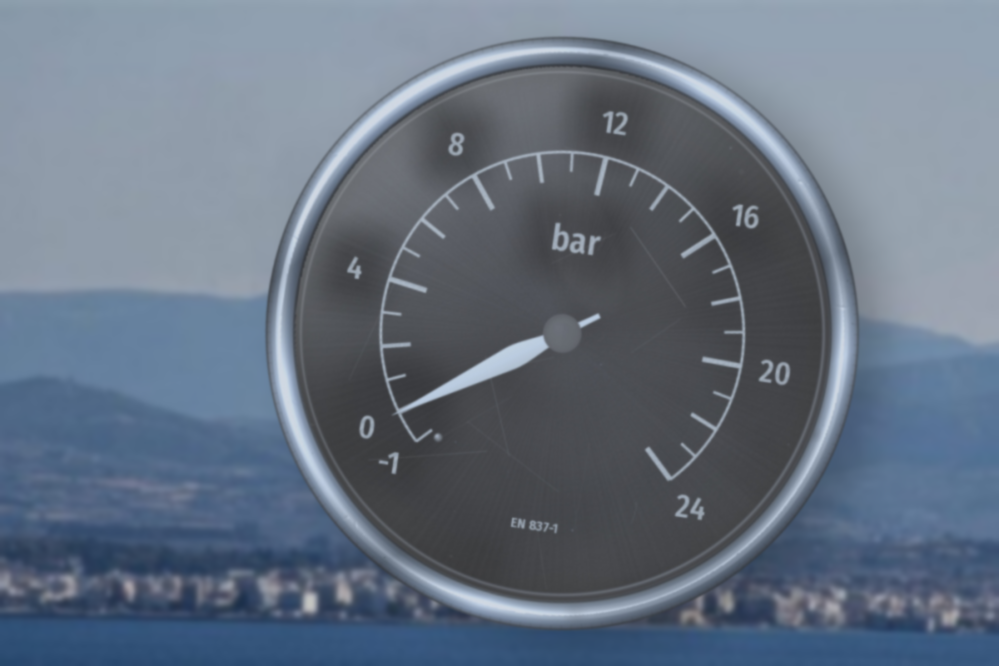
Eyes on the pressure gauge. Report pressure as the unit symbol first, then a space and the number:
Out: bar 0
